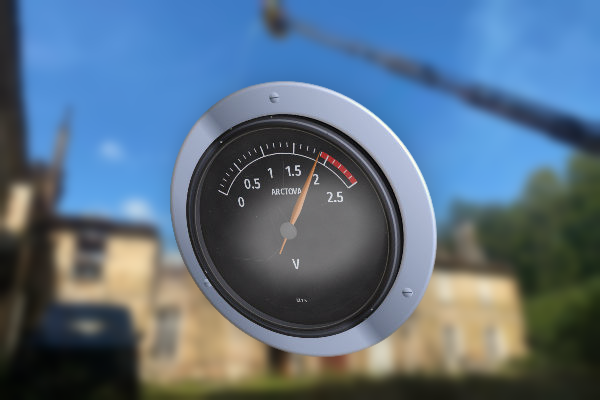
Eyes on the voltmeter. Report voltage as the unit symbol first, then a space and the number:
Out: V 1.9
